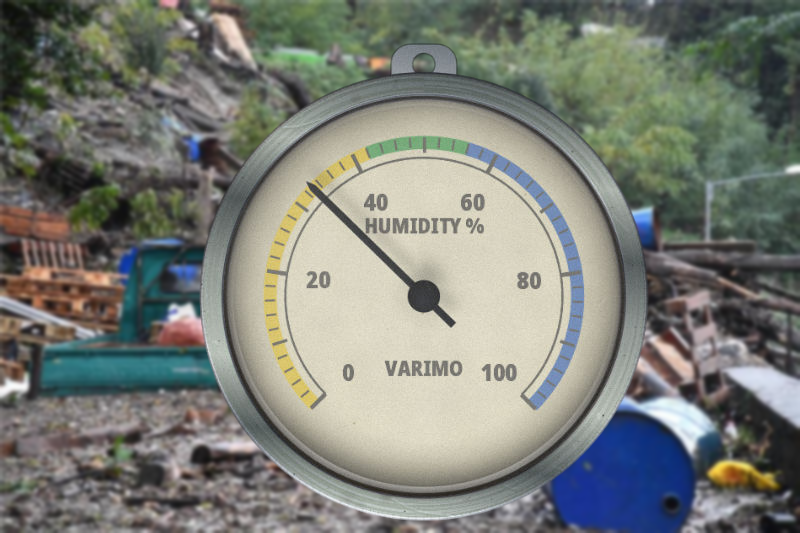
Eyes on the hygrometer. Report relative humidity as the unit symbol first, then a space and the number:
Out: % 33
